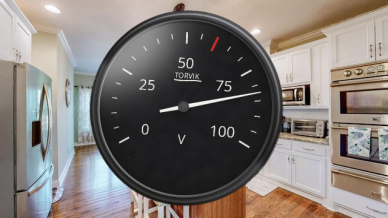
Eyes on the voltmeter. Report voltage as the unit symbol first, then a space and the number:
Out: V 82.5
